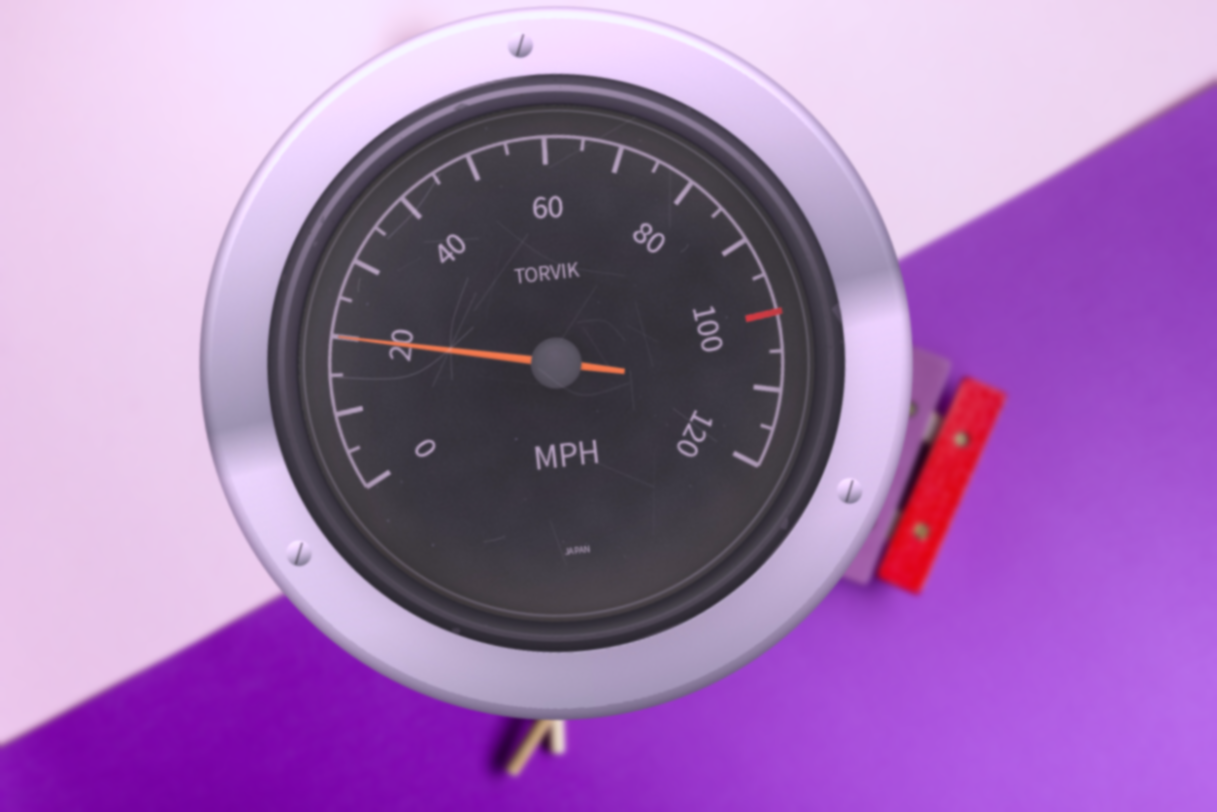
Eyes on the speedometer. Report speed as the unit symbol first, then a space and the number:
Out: mph 20
